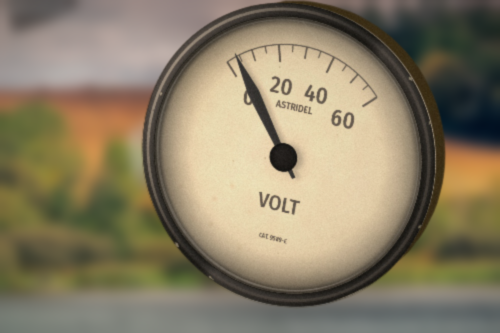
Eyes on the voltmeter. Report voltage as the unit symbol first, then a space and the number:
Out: V 5
